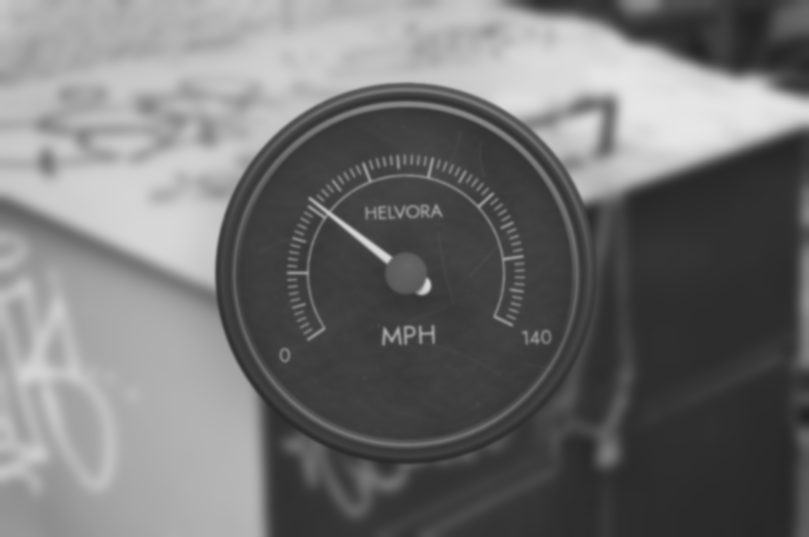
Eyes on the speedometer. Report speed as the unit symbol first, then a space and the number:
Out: mph 42
